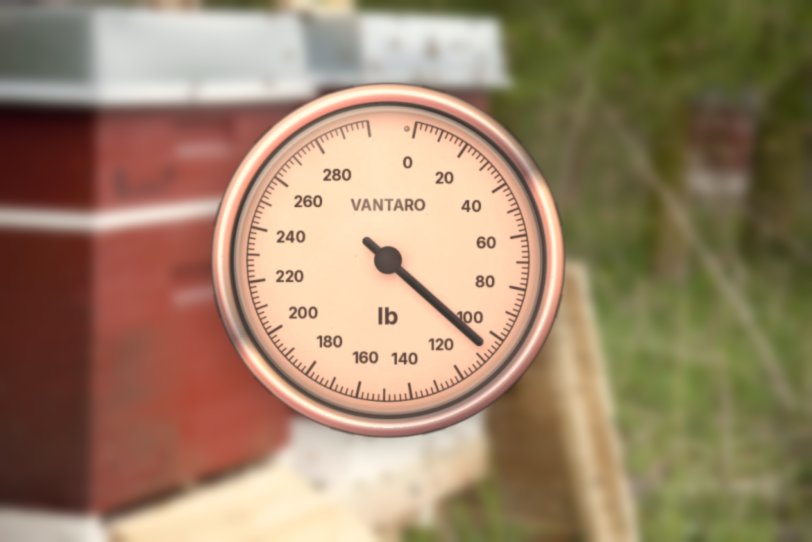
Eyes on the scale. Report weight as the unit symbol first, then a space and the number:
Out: lb 106
